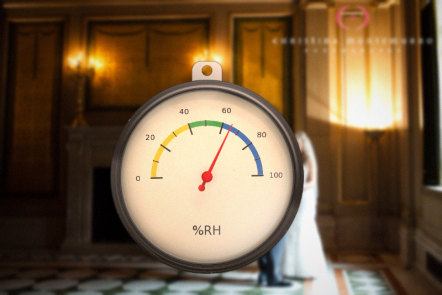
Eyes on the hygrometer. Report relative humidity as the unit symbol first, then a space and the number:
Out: % 65
